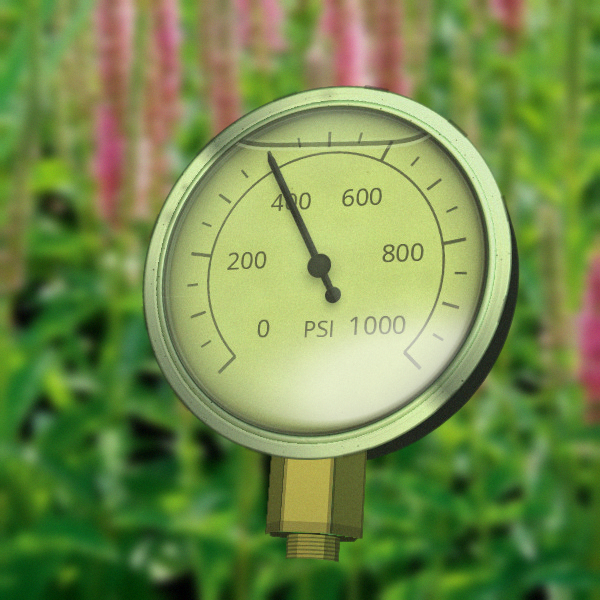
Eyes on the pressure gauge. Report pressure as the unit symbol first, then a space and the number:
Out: psi 400
